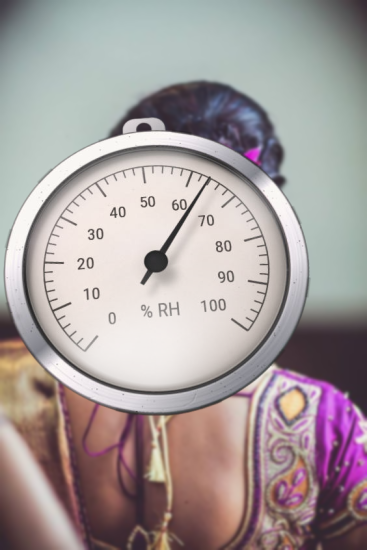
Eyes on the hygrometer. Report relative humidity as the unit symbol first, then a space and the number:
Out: % 64
